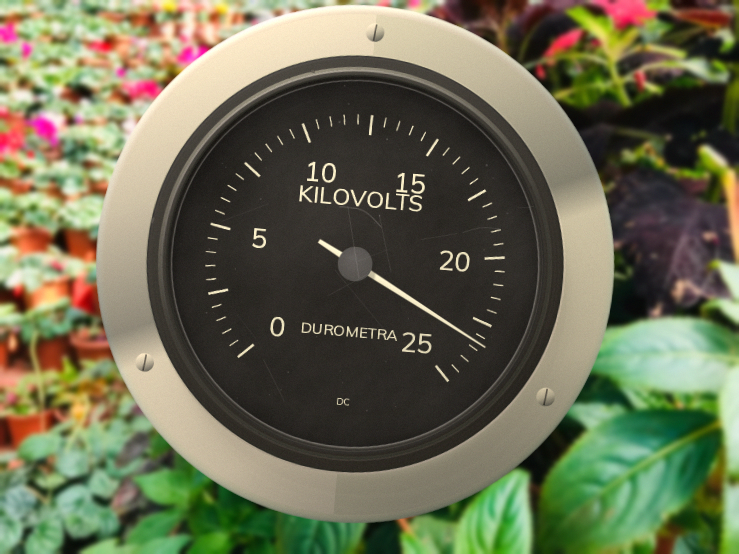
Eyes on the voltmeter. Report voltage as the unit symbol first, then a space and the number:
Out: kV 23.25
